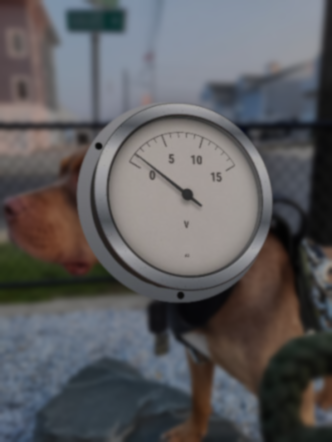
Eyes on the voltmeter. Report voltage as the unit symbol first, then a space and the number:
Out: V 1
